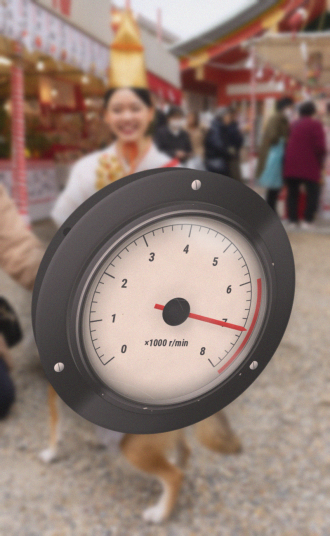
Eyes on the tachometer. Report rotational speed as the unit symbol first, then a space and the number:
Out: rpm 7000
